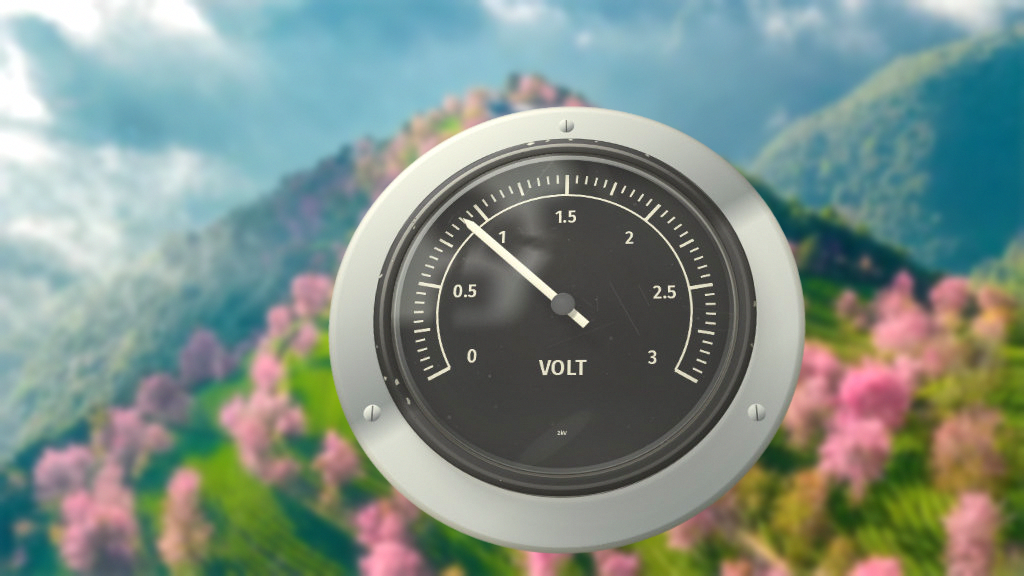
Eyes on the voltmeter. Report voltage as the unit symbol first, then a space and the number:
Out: V 0.9
